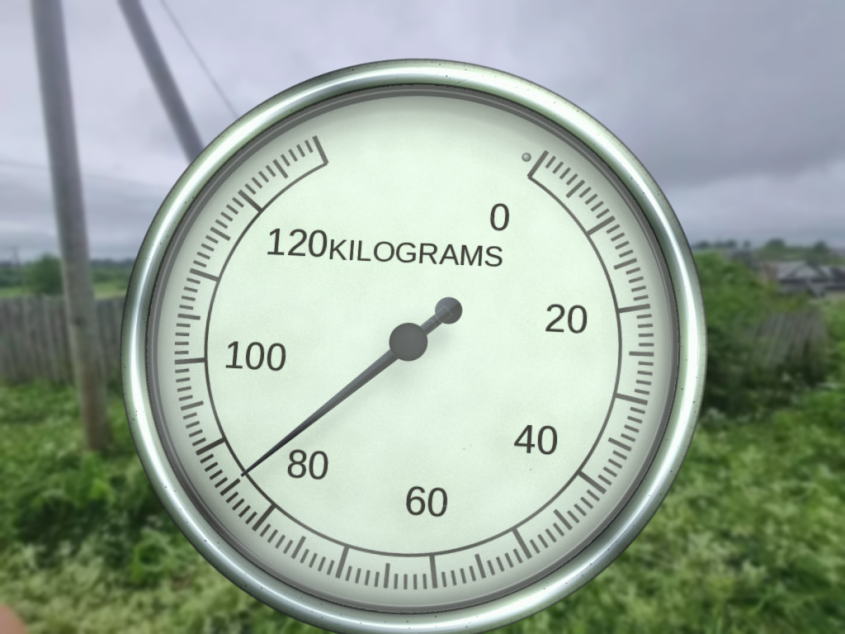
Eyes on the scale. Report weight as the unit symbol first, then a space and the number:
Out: kg 85
